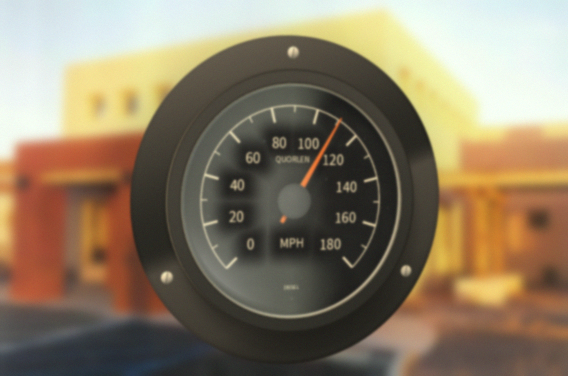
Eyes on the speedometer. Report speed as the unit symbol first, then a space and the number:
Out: mph 110
